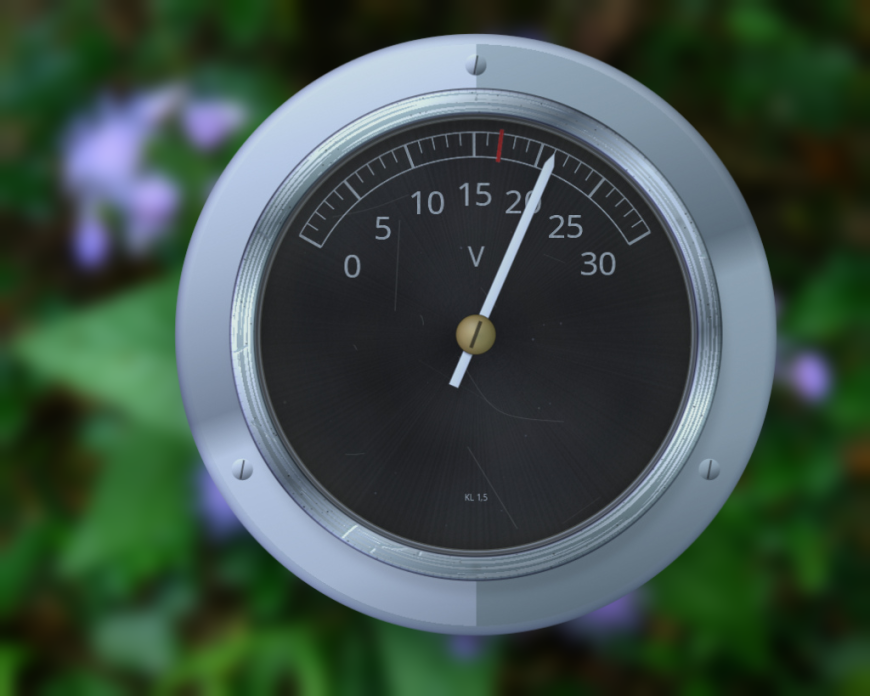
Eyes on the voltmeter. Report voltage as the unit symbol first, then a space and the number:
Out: V 21
